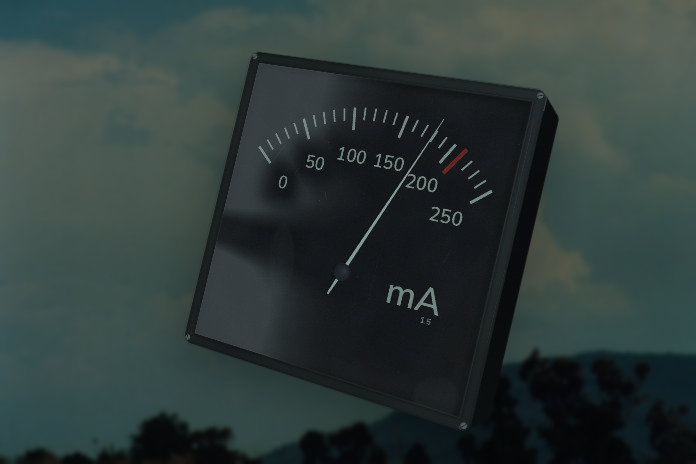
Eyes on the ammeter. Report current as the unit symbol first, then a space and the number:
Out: mA 180
